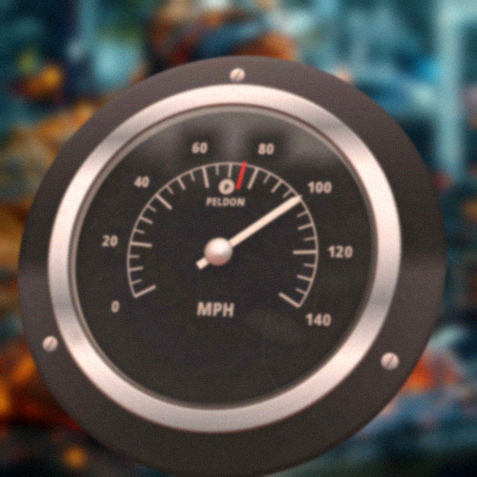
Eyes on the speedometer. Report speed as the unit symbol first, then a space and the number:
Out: mph 100
